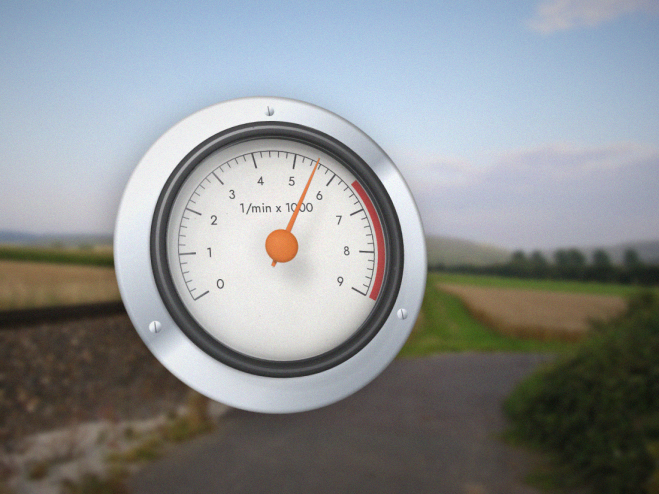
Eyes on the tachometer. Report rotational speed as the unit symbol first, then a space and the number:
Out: rpm 5500
